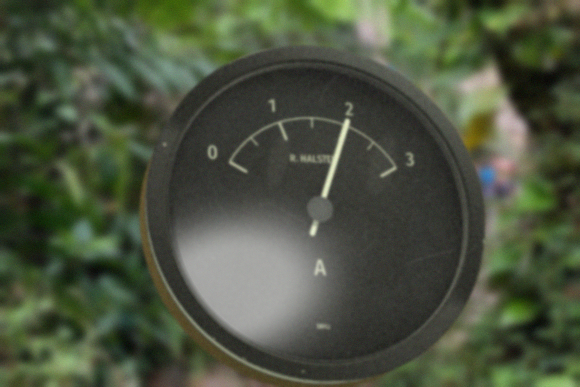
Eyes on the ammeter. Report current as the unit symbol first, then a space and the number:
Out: A 2
